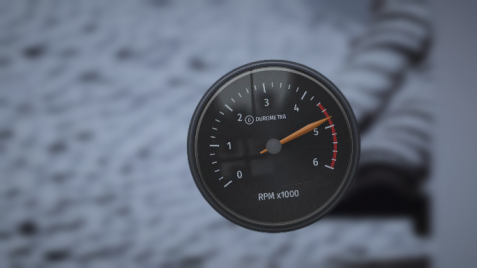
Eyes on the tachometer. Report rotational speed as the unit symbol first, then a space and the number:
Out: rpm 4800
